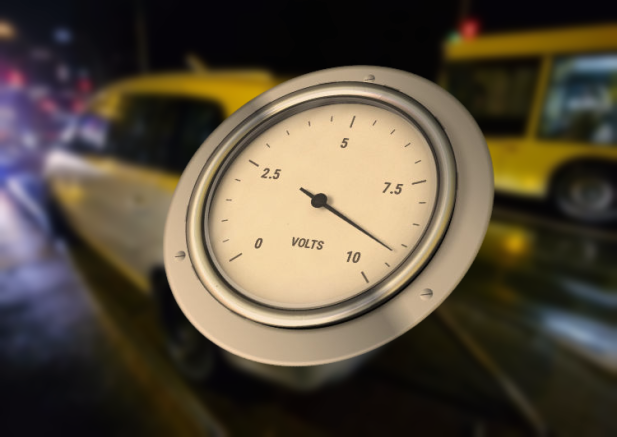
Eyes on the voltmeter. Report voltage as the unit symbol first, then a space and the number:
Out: V 9.25
